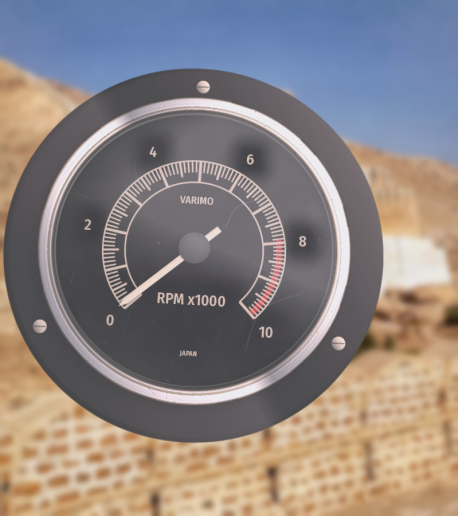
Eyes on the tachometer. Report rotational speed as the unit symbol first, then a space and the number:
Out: rpm 100
